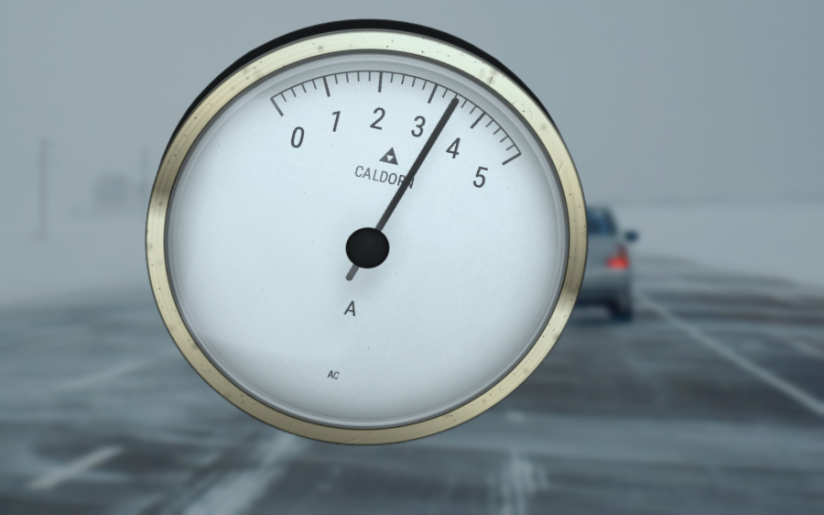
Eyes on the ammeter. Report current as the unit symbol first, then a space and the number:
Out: A 3.4
